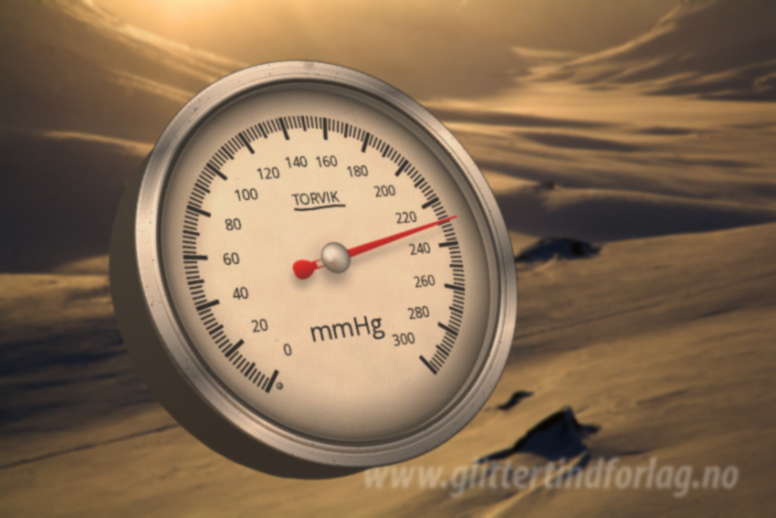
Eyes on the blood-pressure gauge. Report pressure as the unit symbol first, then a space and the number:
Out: mmHg 230
